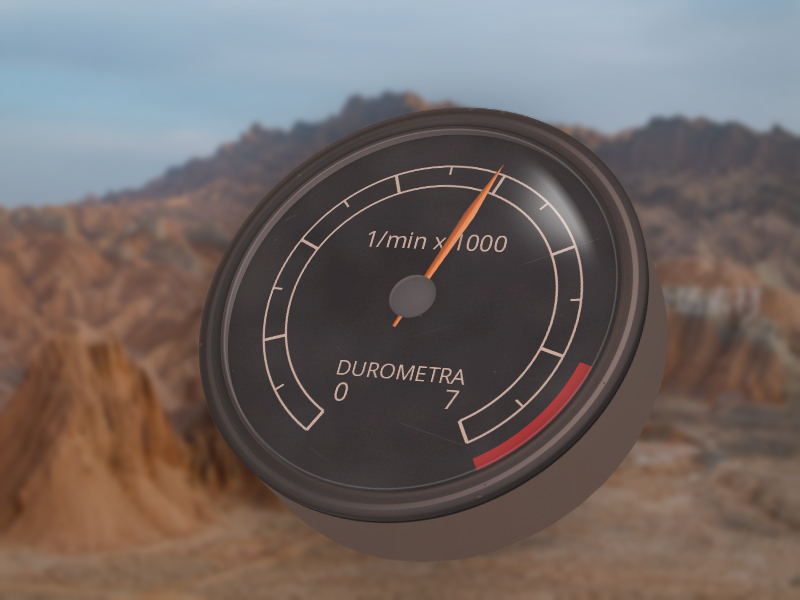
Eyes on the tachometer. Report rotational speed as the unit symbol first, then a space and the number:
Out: rpm 4000
